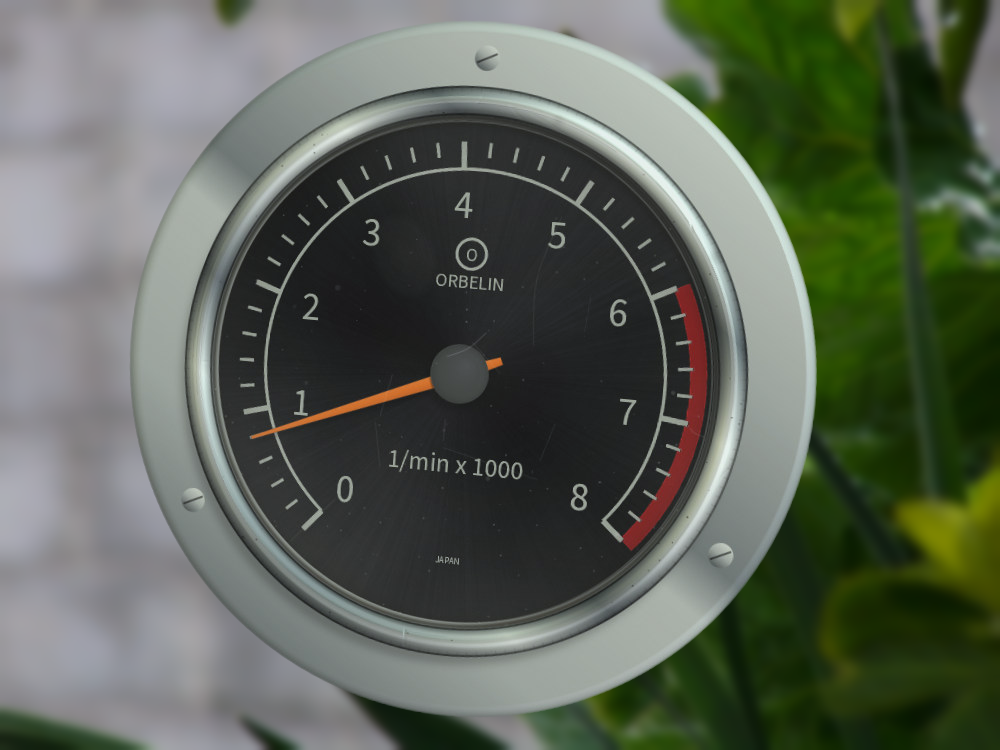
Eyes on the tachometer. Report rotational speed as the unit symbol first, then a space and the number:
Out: rpm 800
